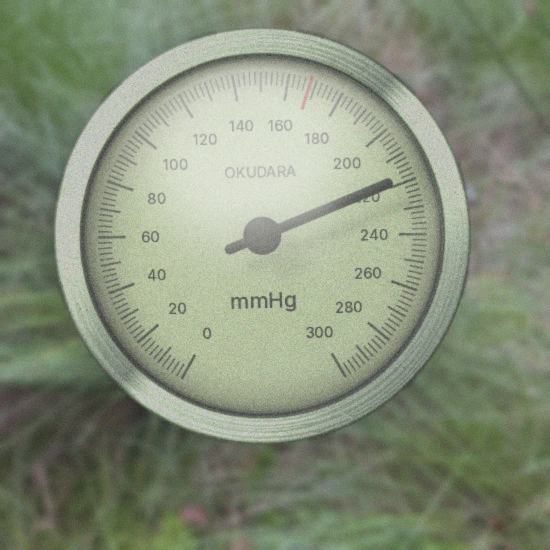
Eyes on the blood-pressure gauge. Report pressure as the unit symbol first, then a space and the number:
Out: mmHg 218
